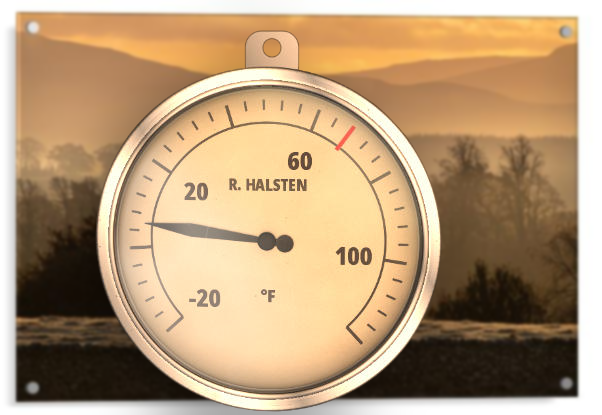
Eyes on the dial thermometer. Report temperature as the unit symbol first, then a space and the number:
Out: °F 6
